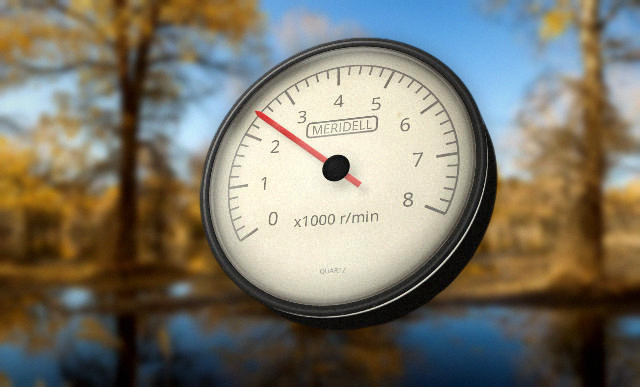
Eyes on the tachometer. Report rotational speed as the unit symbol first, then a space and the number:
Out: rpm 2400
